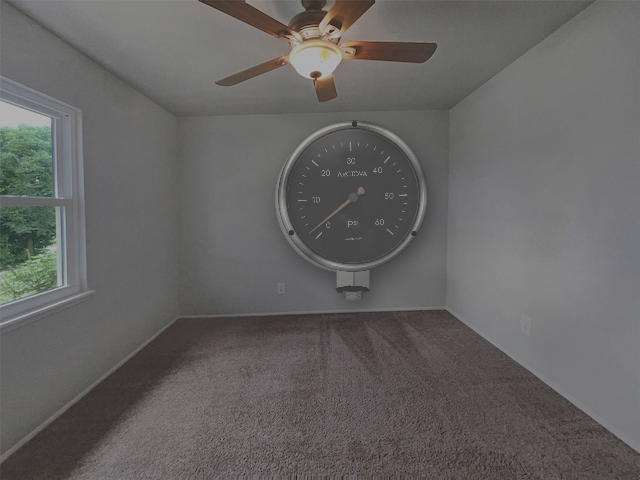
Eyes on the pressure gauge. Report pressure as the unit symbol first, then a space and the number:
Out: psi 2
